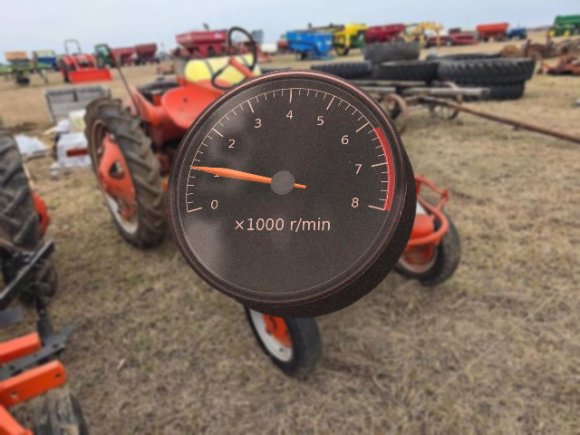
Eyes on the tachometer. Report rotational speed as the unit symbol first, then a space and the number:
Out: rpm 1000
